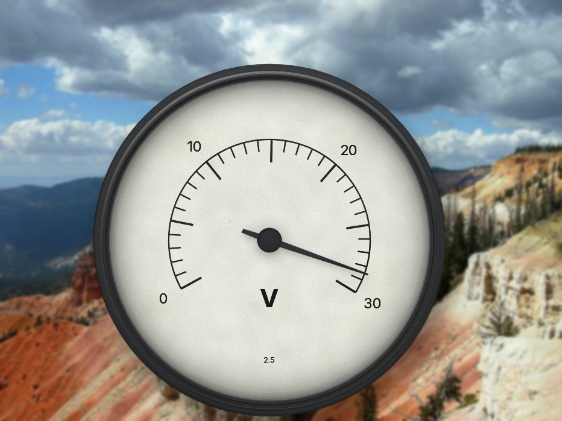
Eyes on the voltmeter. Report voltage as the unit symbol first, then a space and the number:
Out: V 28.5
